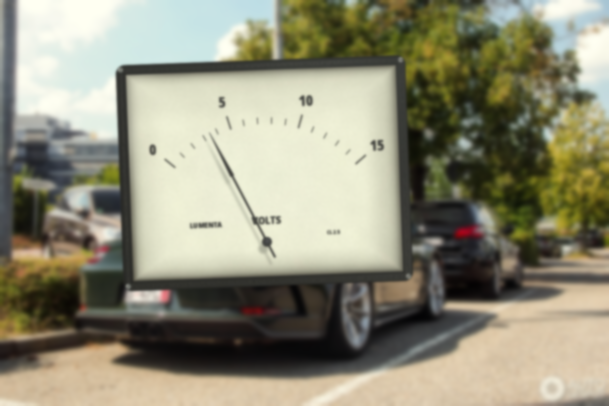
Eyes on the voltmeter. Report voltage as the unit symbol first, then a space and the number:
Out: V 3.5
